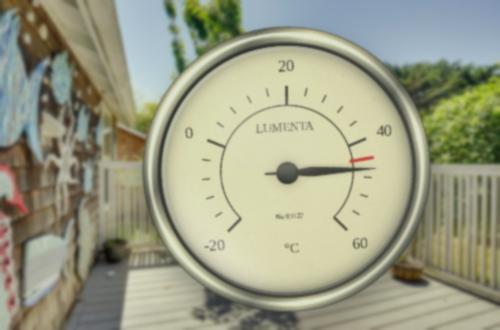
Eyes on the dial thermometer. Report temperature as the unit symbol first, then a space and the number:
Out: °C 46
